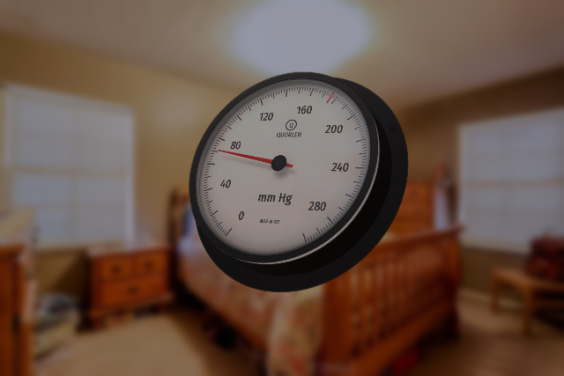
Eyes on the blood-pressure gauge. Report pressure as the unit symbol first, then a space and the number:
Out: mmHg 70
